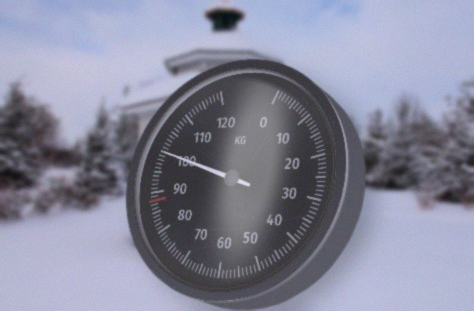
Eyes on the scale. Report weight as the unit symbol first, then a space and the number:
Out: kg 100
